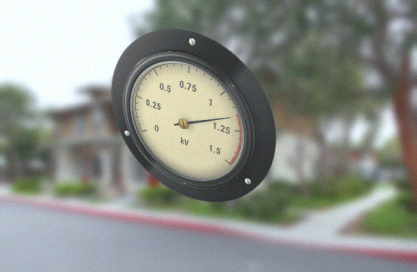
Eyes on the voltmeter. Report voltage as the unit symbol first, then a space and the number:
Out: kV 1.15
